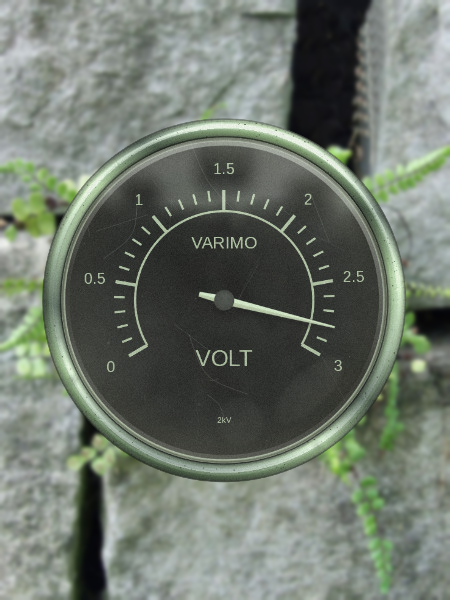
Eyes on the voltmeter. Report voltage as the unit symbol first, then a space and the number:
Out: V 2.8
